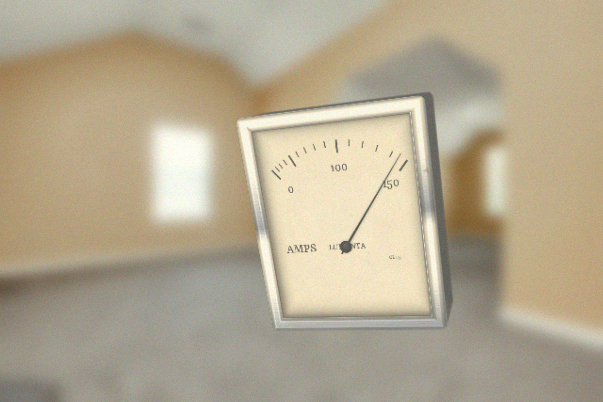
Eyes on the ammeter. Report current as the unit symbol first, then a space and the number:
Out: A 145
